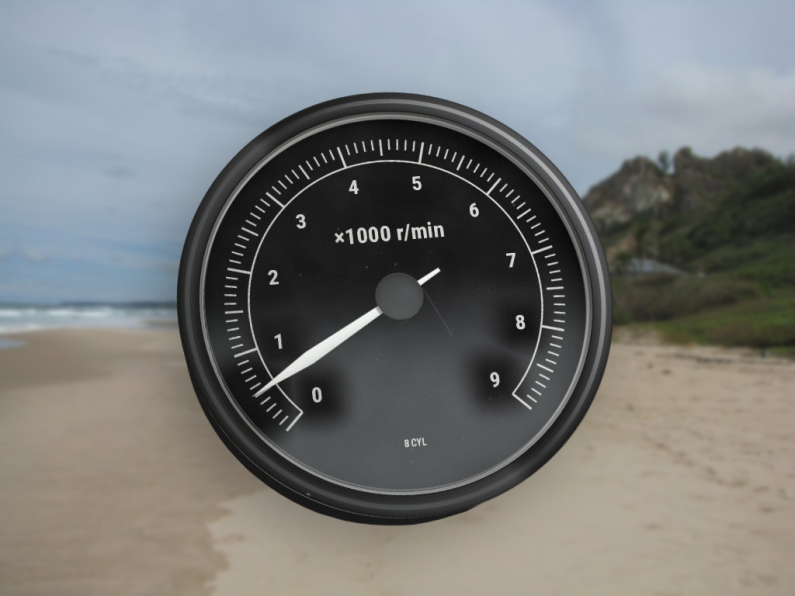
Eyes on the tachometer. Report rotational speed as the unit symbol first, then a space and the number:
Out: rpm 500
